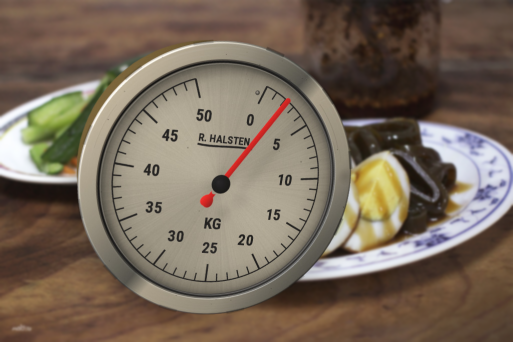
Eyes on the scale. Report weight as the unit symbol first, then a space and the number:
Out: kg 2
